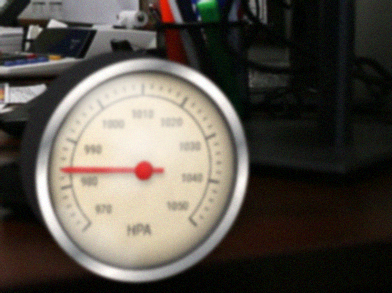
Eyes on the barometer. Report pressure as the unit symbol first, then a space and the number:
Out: hPa 984
